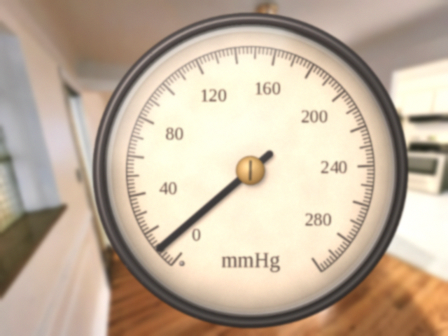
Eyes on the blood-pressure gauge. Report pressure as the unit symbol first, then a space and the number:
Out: mmHg 10
